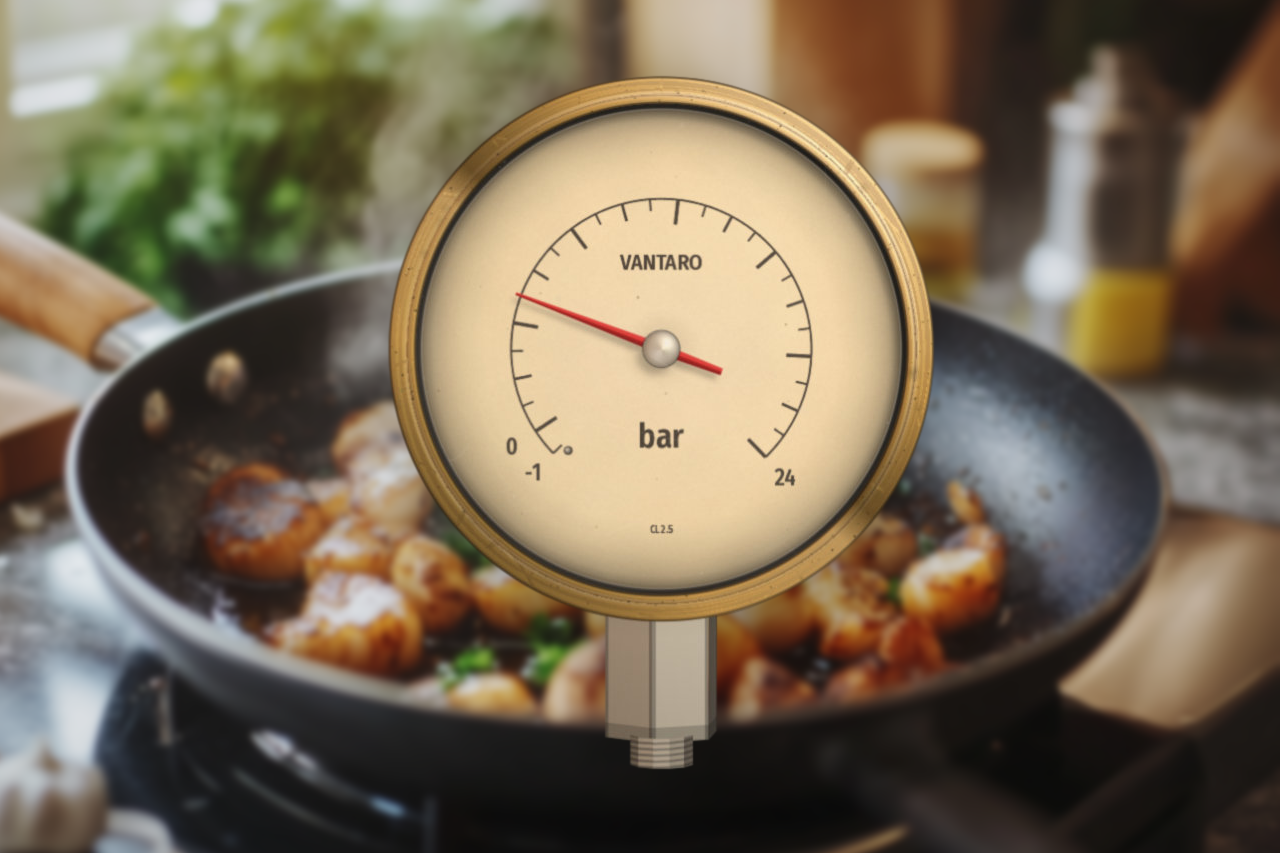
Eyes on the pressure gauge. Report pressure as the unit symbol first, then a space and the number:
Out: bar 5
